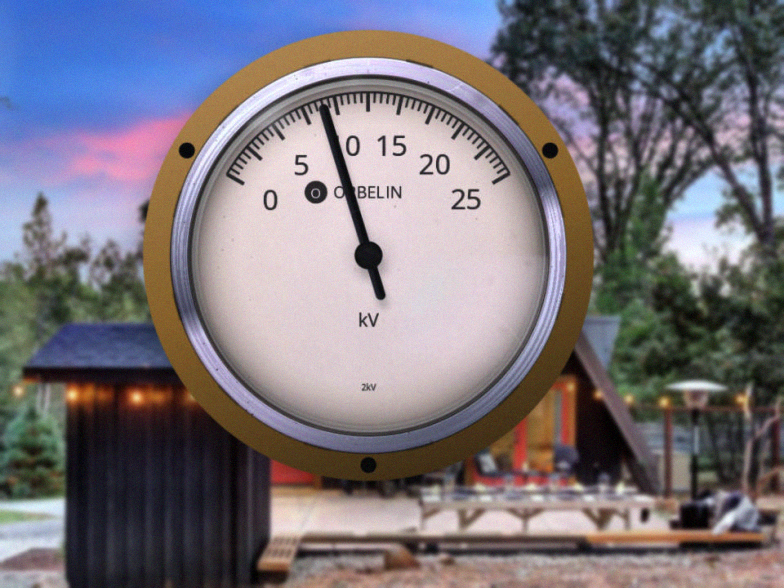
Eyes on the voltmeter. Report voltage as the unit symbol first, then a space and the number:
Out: kV 9
